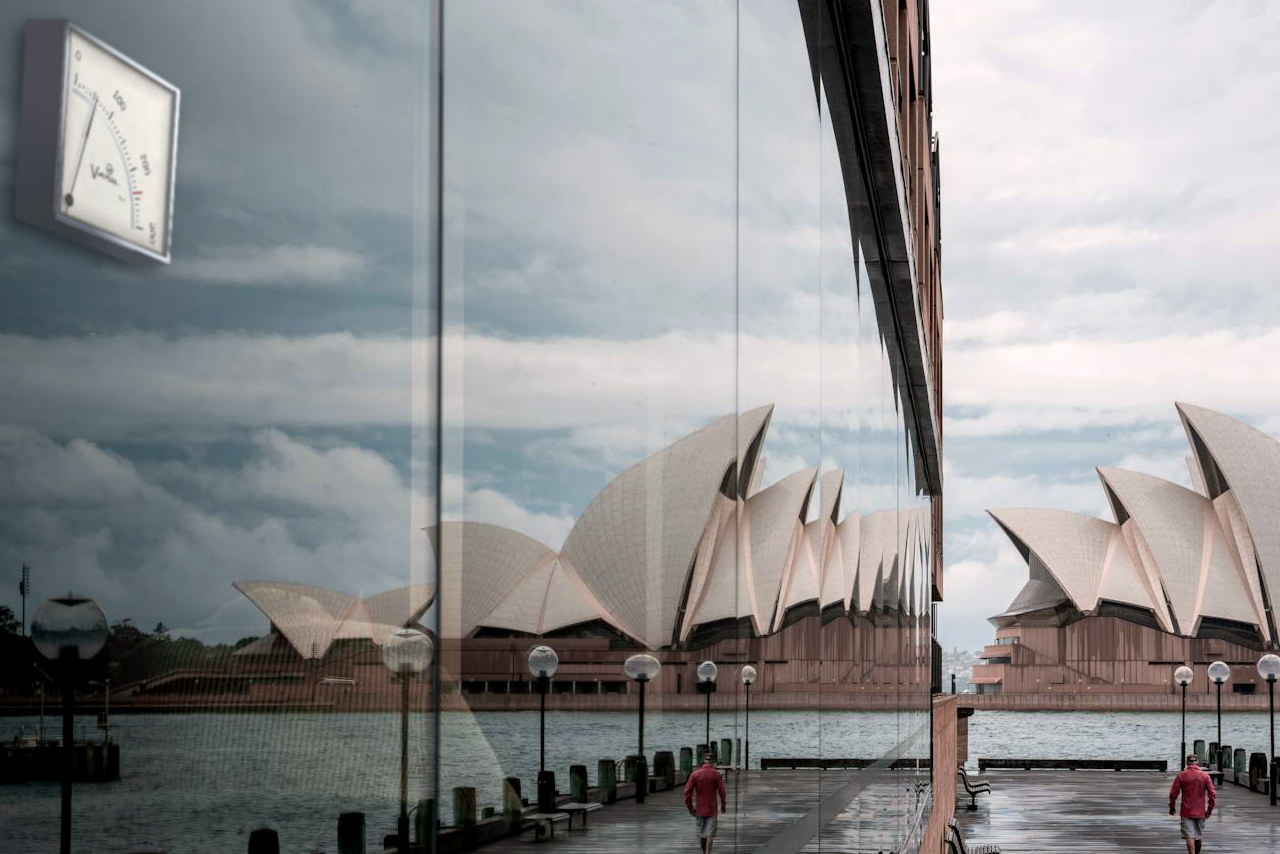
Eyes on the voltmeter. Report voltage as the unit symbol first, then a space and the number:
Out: V 50
